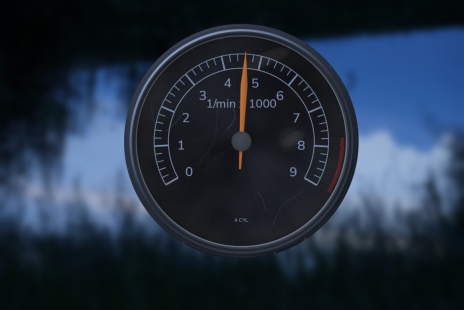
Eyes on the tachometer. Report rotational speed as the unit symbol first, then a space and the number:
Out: rpm 4600
